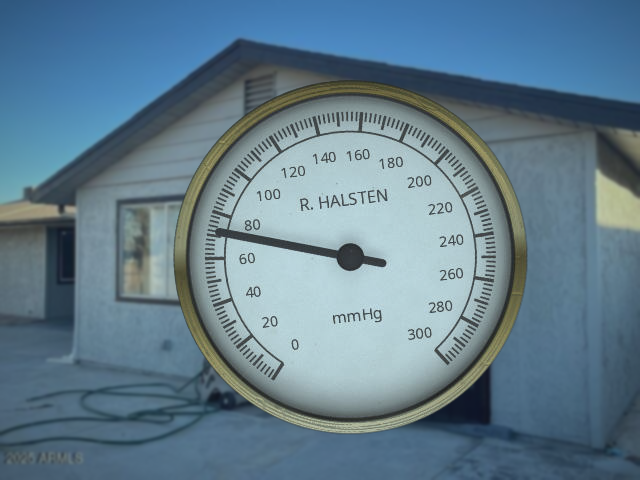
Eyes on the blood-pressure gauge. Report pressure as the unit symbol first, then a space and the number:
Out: mmHg 72
